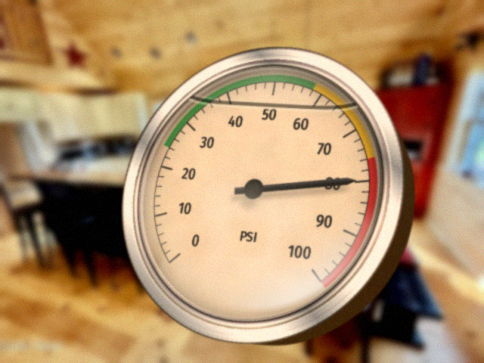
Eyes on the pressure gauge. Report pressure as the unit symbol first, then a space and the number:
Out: psi 80
